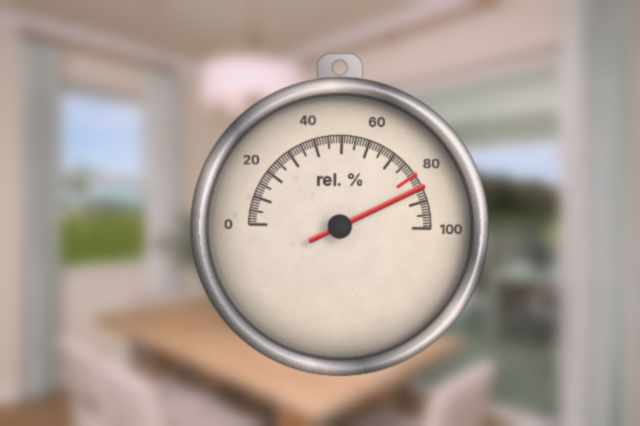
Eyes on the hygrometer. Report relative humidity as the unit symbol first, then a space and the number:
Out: % 85
